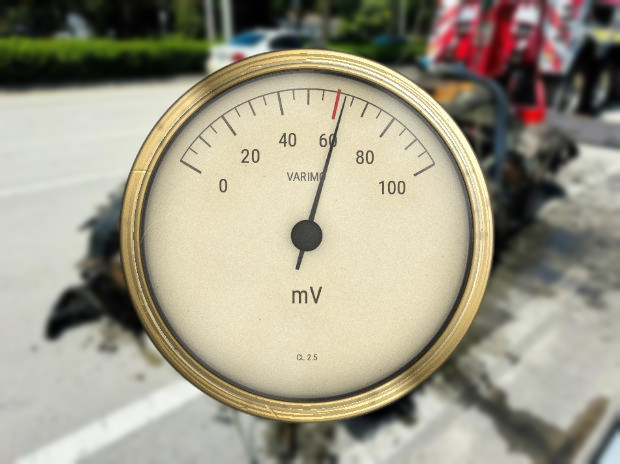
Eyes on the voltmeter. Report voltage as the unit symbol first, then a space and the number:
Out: mV 62.5
